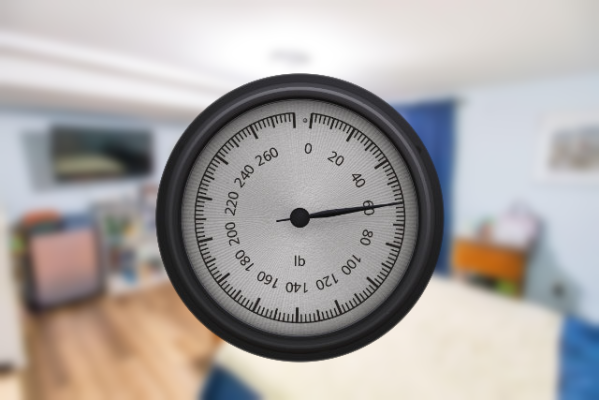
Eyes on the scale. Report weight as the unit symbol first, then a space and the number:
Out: lb 60
